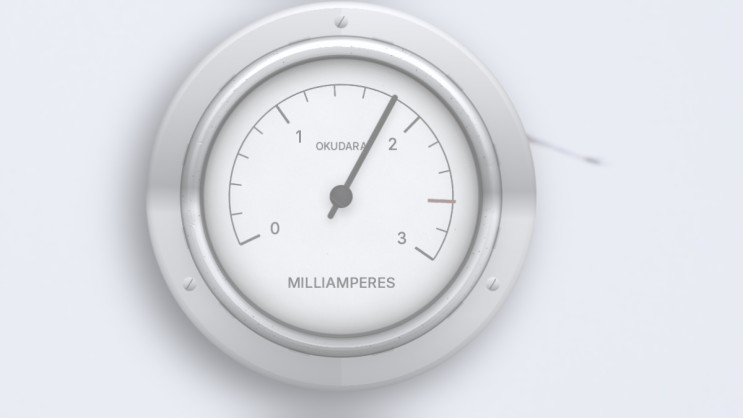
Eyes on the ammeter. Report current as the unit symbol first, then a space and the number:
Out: mA 1.8
